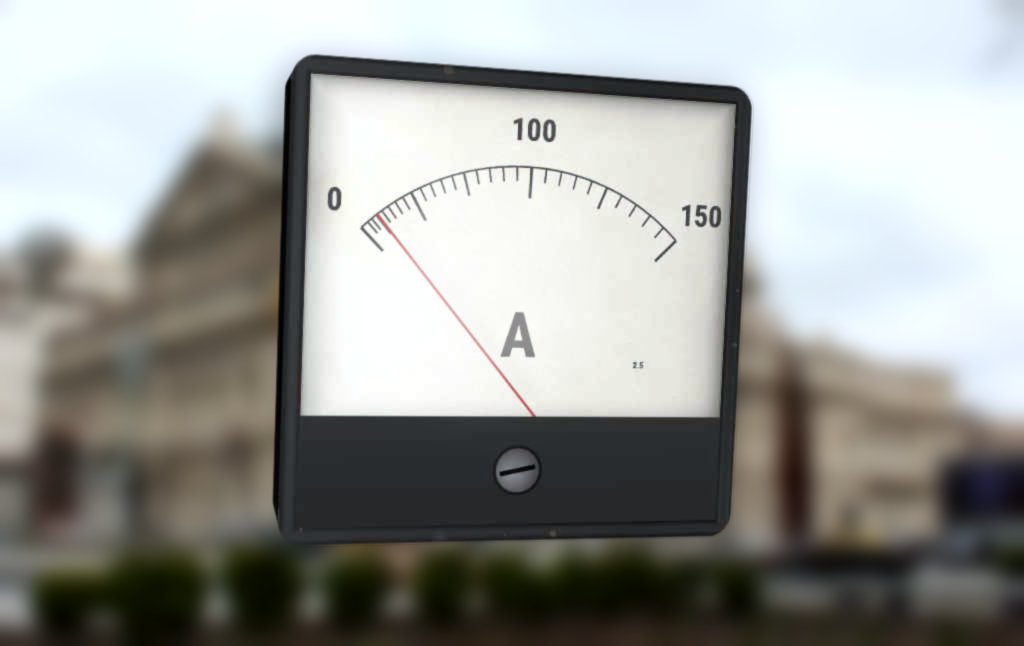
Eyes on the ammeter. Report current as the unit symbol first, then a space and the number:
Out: A 25
